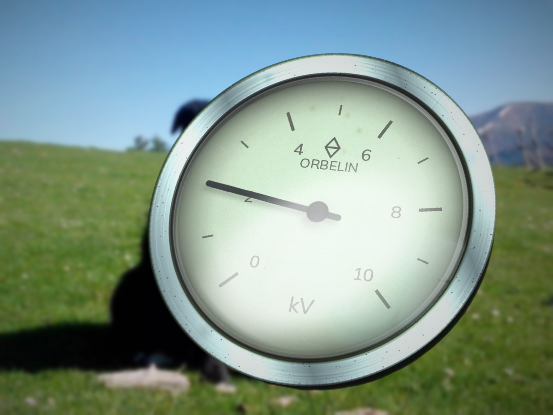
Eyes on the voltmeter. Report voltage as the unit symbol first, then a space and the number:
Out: kV 2
